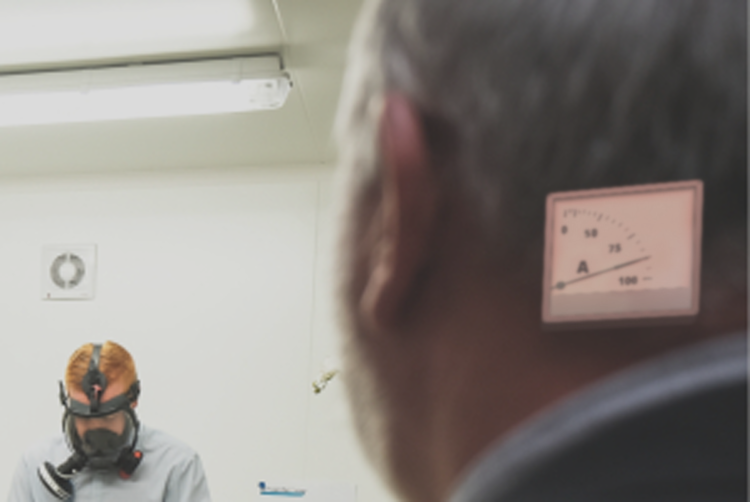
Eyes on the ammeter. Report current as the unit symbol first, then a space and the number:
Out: A 90
